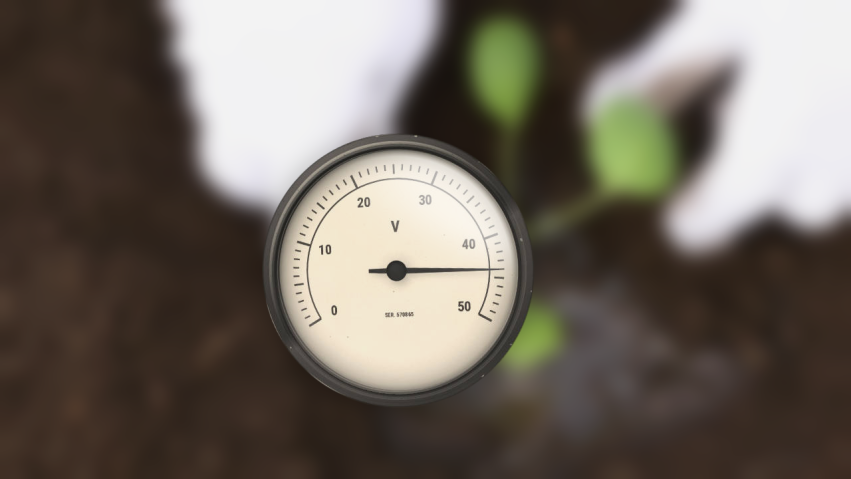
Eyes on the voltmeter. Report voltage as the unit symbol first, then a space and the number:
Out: V 44
